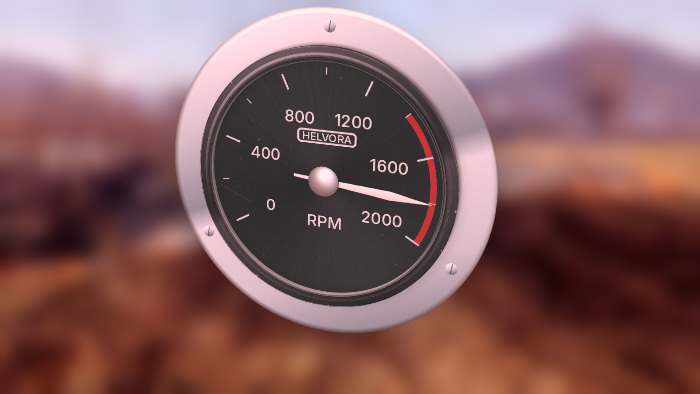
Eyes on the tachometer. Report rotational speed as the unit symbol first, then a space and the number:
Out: rpm 1800
